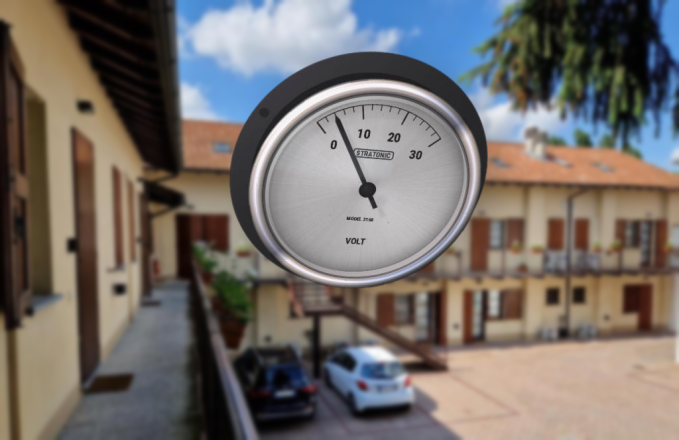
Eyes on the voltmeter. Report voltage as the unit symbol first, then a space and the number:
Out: V 4
